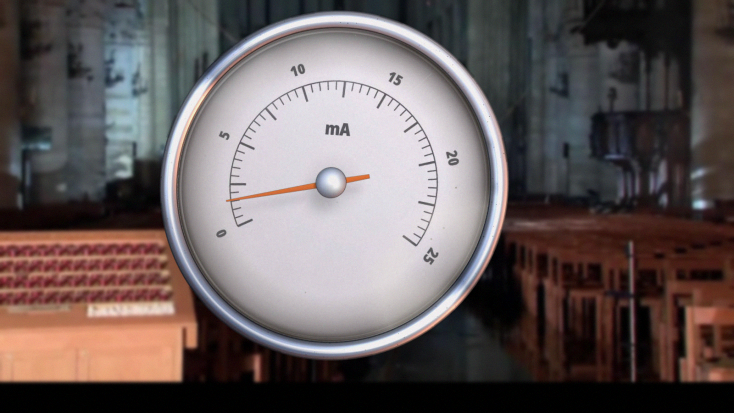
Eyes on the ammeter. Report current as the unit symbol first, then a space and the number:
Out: mA 1.5
